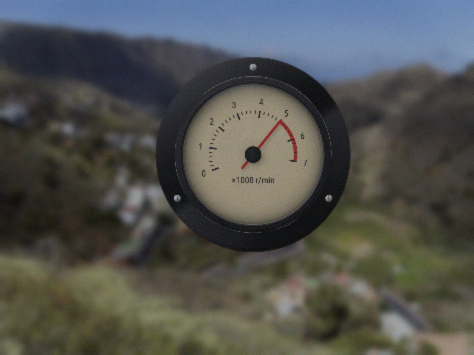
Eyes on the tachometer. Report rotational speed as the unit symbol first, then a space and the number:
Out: rpm 5000
